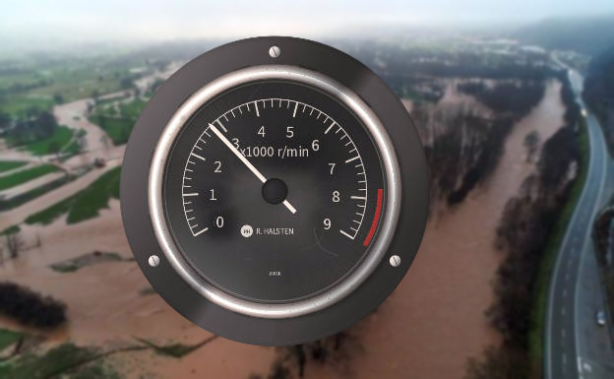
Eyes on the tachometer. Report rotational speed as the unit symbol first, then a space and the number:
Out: rpm 2800
